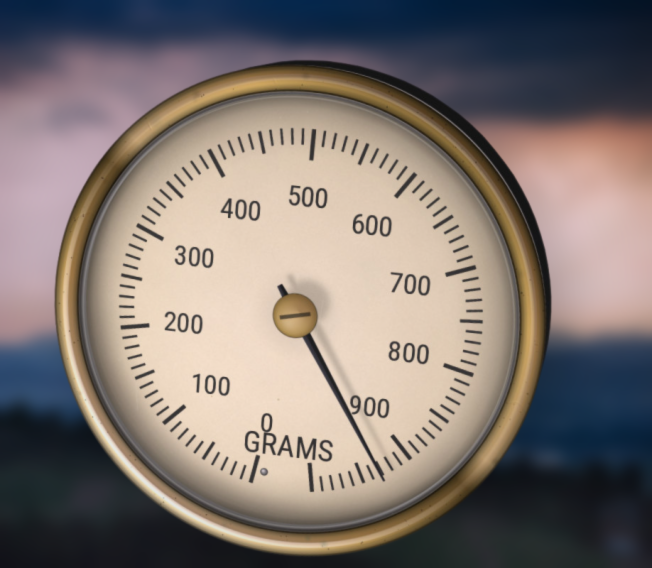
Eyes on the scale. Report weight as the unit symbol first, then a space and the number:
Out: g 930
